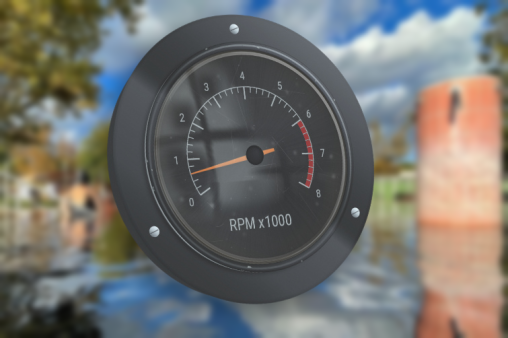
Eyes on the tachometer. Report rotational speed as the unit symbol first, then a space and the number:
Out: rpm 600
